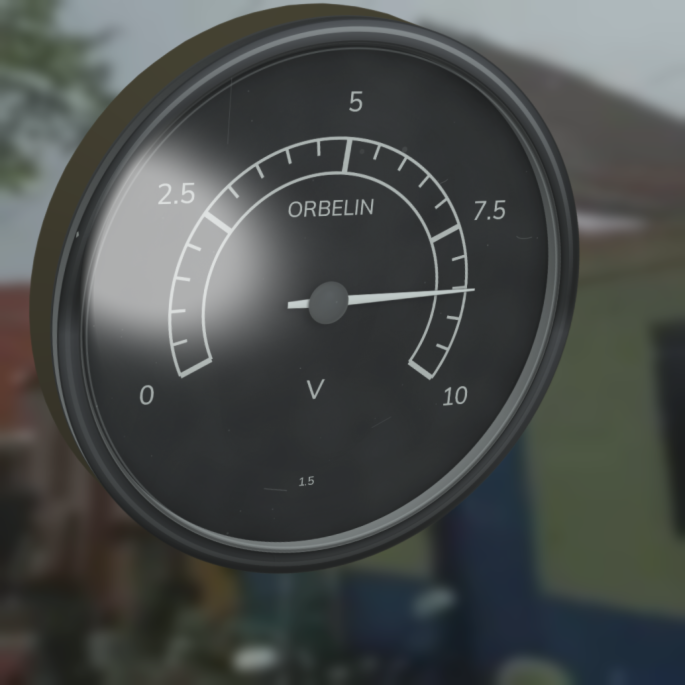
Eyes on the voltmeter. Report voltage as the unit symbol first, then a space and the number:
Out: V 8.5
